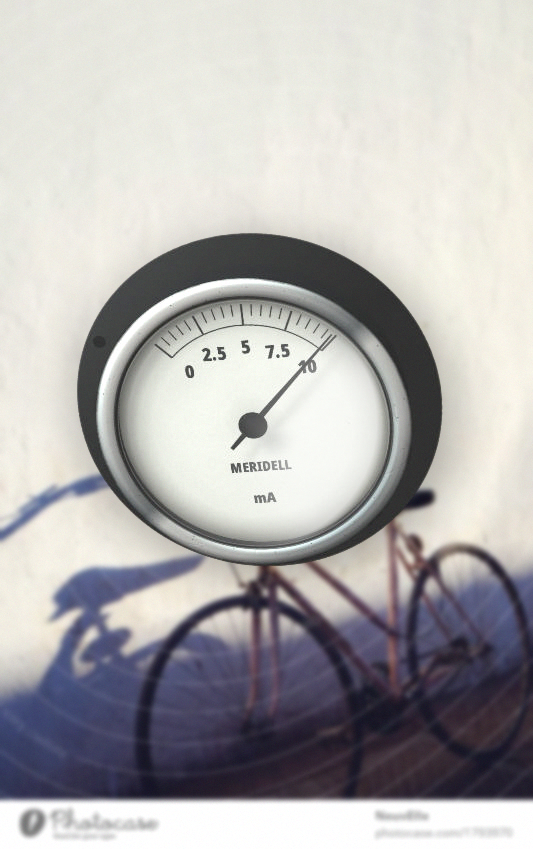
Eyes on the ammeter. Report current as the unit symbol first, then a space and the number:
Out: mA 9.75
